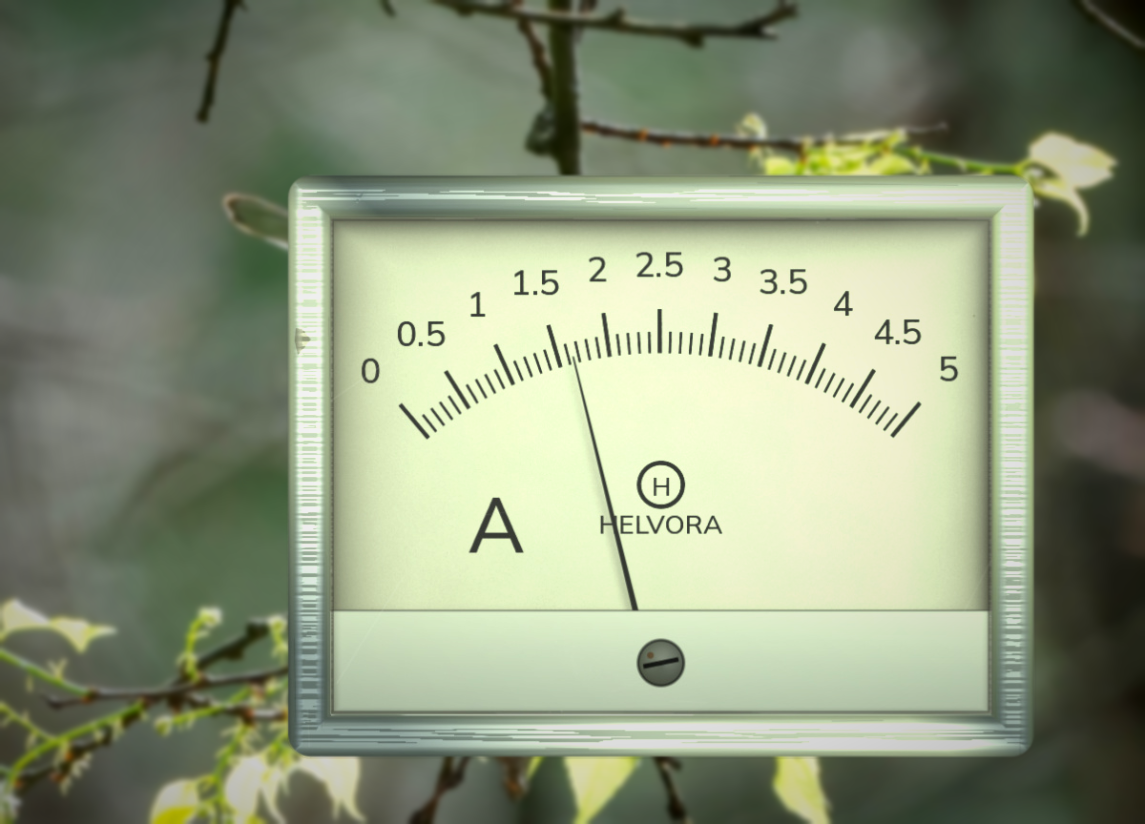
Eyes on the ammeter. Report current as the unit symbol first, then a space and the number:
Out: A 1.65
